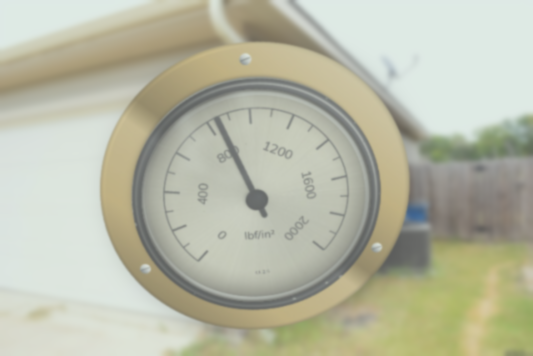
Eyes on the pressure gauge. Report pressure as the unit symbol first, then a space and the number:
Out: psi 850
